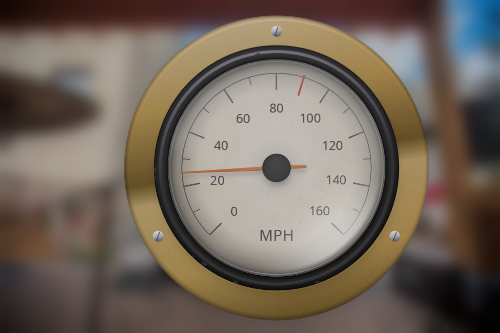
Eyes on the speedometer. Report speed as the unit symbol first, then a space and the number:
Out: mph 25
